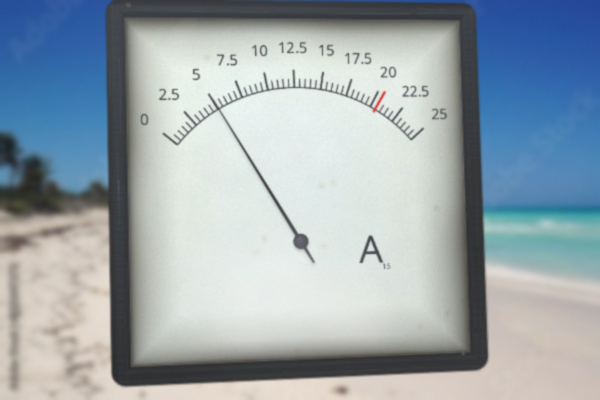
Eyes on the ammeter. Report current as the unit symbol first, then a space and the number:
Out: A 5
